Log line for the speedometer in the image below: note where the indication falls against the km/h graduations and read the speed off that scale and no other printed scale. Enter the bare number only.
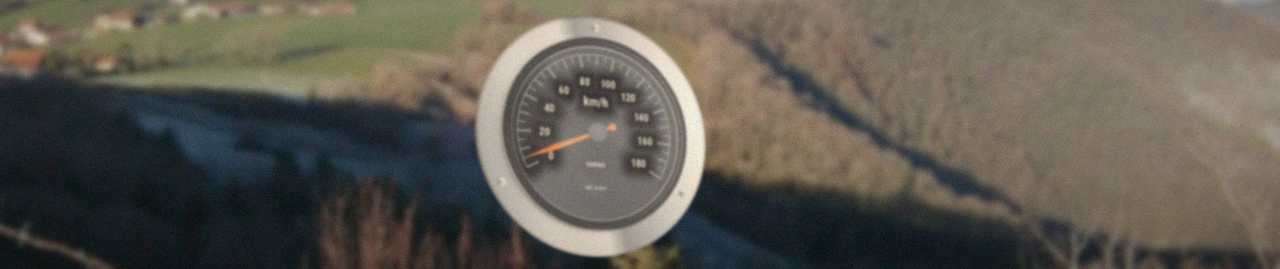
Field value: 5
